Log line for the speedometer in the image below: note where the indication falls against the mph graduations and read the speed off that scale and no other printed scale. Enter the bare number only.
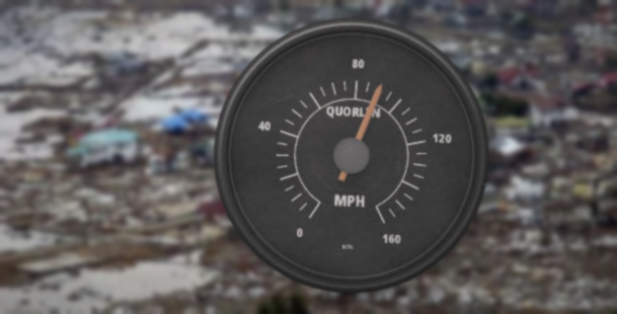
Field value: 90
